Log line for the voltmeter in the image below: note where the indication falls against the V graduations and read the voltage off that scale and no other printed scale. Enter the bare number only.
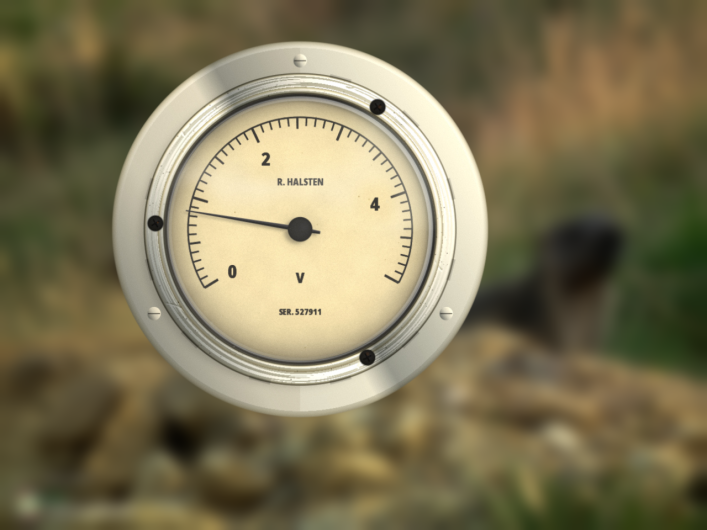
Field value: 0.85
